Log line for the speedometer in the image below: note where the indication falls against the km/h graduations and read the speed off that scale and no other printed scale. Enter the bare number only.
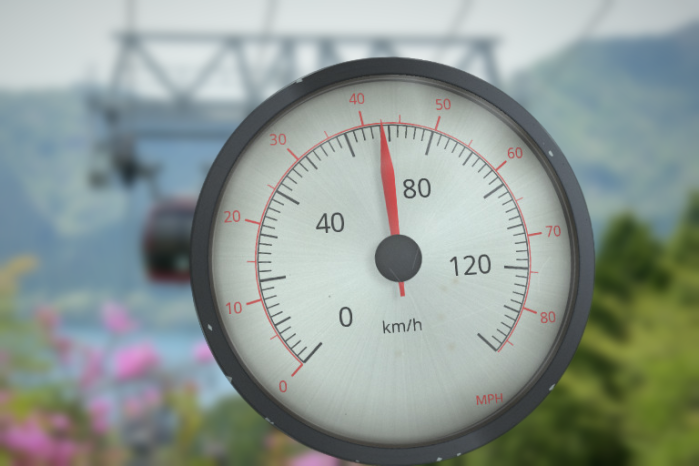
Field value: 68
